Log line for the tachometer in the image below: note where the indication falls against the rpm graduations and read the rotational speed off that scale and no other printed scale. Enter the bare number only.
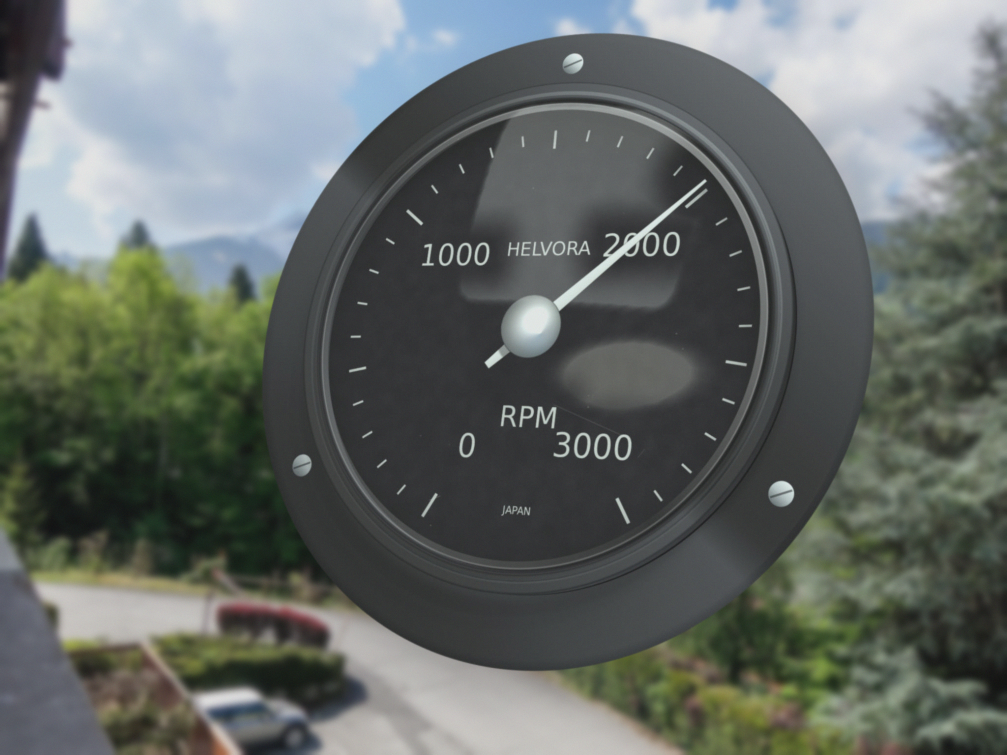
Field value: 2000
